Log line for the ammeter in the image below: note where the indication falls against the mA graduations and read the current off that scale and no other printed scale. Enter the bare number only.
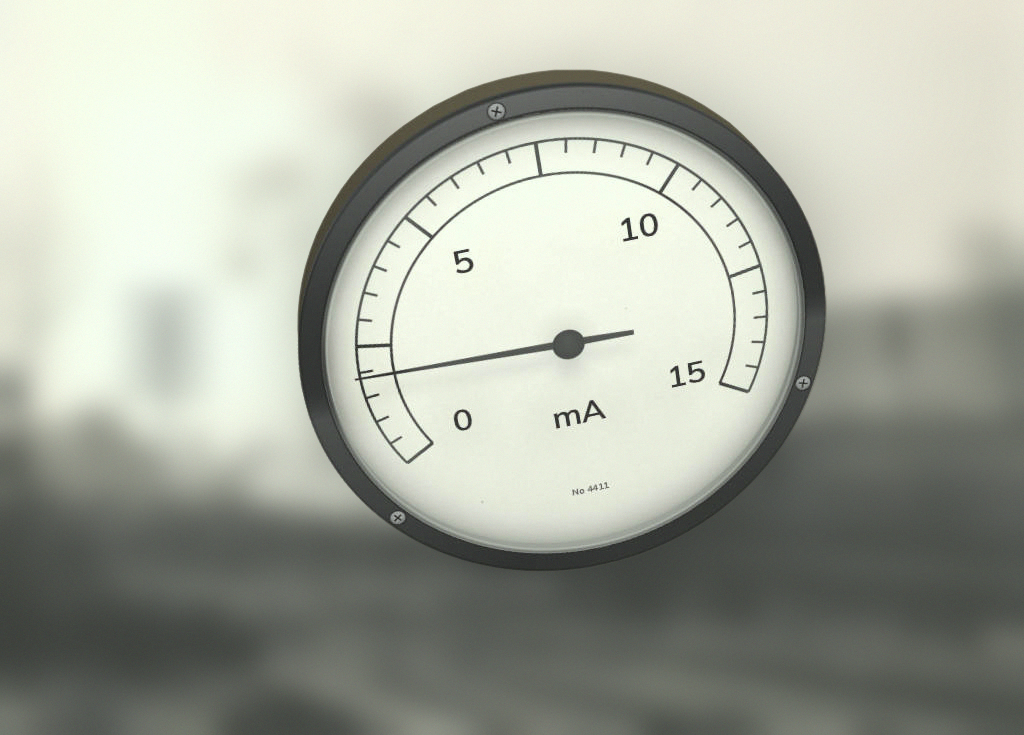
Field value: 2
